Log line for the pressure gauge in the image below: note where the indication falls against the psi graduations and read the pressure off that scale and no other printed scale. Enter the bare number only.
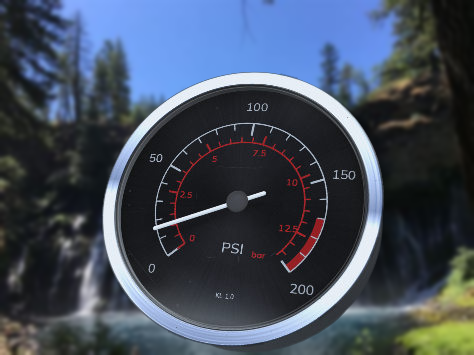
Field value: 15
